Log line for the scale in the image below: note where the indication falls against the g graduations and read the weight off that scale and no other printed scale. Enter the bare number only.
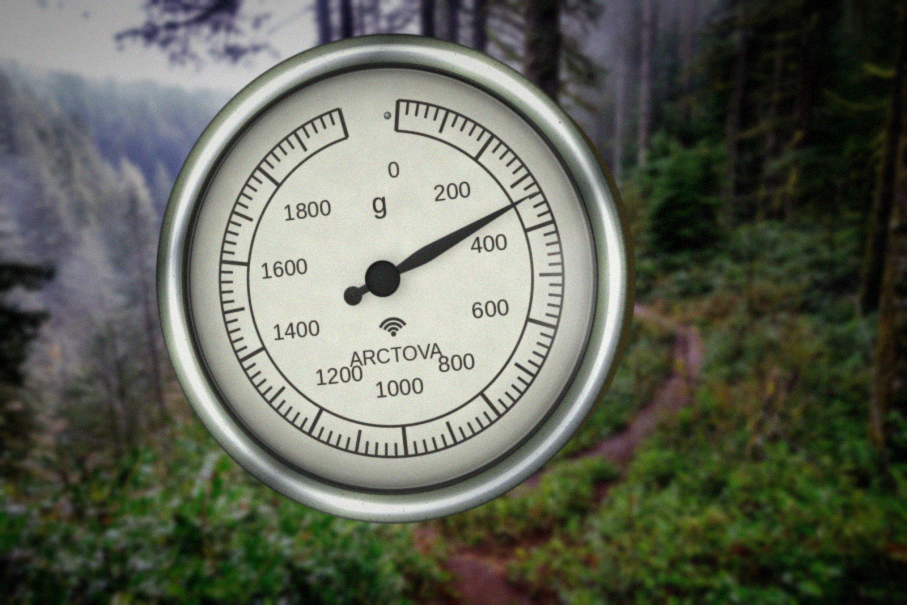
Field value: 340
